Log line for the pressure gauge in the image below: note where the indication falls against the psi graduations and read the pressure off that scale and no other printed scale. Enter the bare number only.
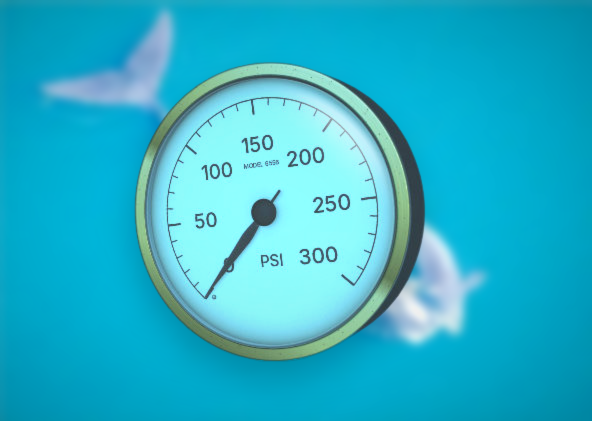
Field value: 0
